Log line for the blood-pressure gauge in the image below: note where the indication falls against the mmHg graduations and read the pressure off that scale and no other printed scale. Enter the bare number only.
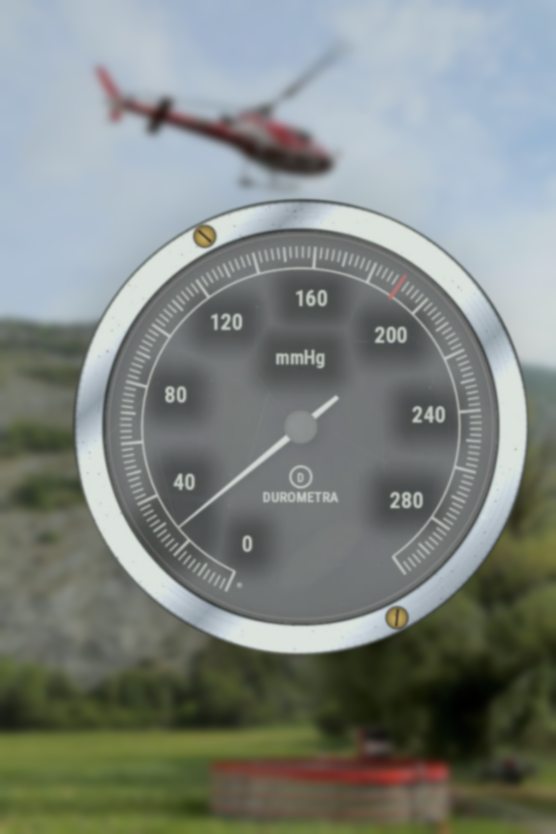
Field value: 26
